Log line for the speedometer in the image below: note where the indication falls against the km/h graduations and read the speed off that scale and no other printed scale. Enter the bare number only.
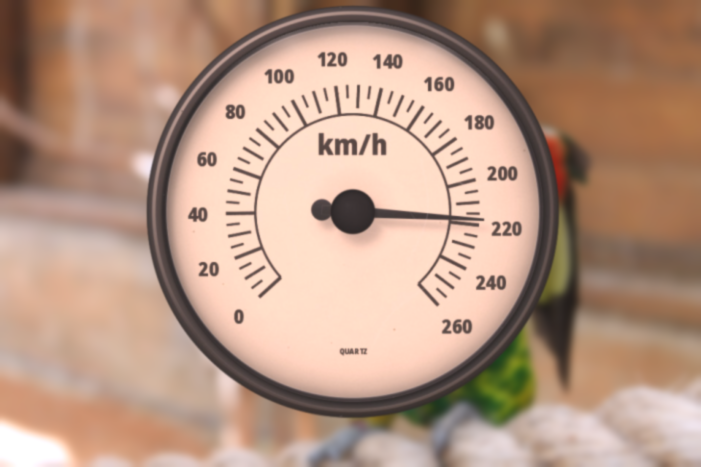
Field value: 217.5
